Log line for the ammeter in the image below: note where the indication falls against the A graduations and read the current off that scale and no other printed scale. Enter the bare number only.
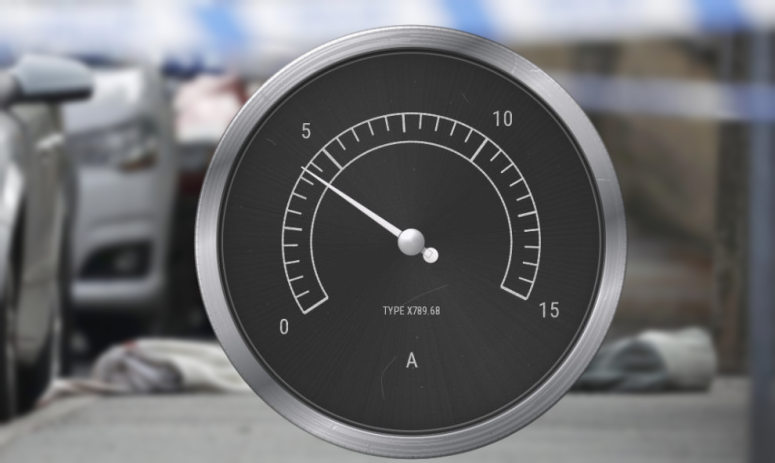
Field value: 4.25
